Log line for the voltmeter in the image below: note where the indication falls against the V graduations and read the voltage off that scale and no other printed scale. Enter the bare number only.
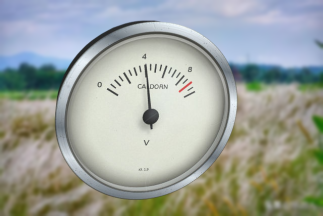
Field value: 4
